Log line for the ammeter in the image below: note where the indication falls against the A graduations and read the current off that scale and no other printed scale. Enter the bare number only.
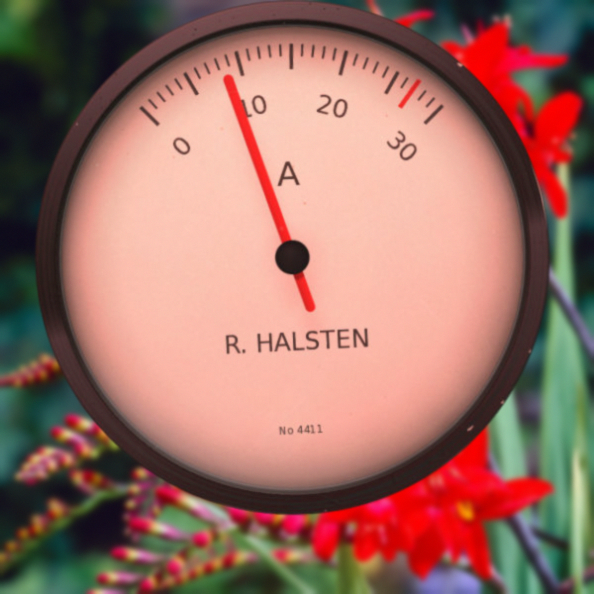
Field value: 8.5
